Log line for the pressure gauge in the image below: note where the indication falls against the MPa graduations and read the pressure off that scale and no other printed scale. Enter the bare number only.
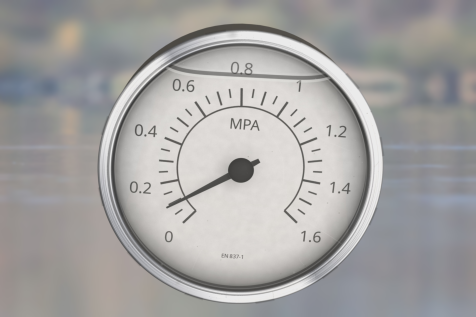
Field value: 0.1
